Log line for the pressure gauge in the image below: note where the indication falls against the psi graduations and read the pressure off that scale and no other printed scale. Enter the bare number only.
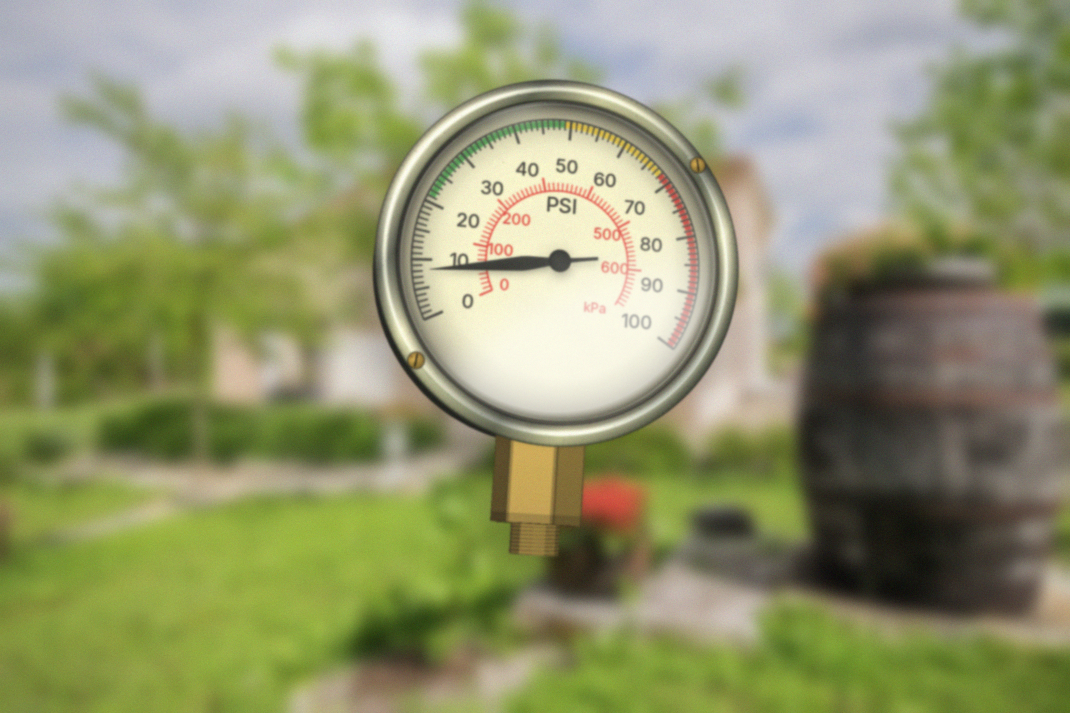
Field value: 8
